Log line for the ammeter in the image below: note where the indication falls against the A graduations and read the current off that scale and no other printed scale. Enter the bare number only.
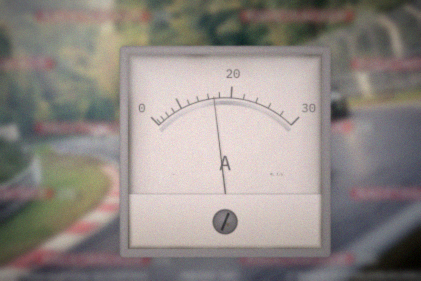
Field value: 17
